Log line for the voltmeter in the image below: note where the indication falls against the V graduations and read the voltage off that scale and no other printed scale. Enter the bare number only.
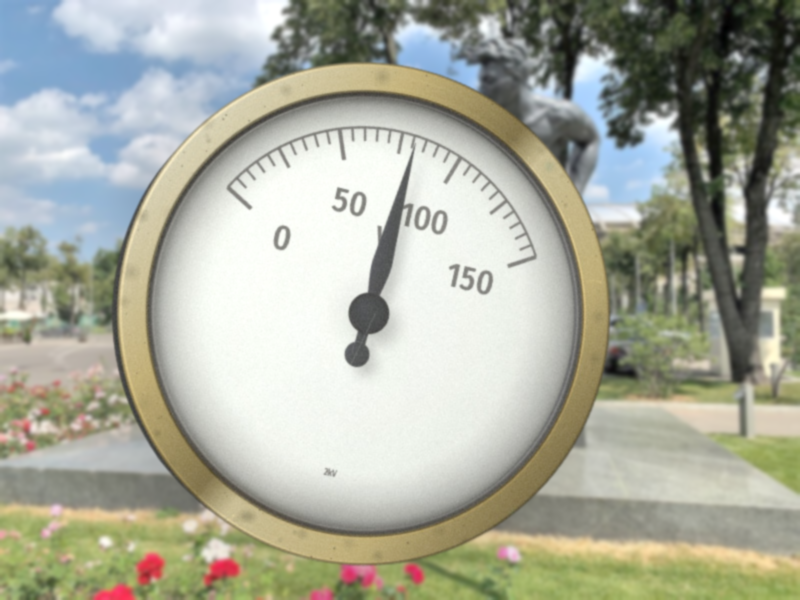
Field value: 80
